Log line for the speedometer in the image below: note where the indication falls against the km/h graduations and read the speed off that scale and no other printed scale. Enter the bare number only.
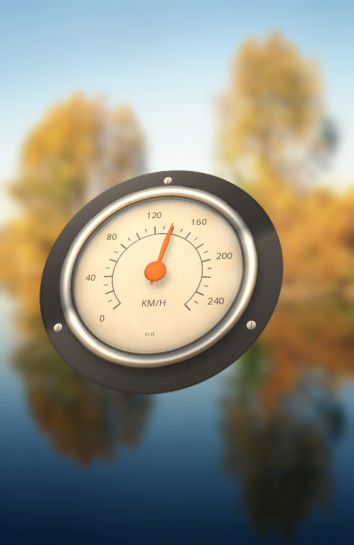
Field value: 140
